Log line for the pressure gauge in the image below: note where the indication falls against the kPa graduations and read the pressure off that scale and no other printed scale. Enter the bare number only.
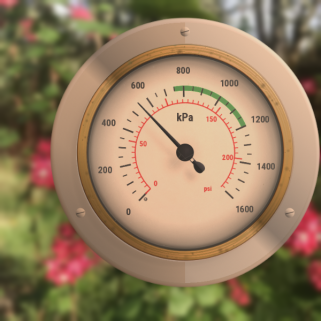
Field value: 550
